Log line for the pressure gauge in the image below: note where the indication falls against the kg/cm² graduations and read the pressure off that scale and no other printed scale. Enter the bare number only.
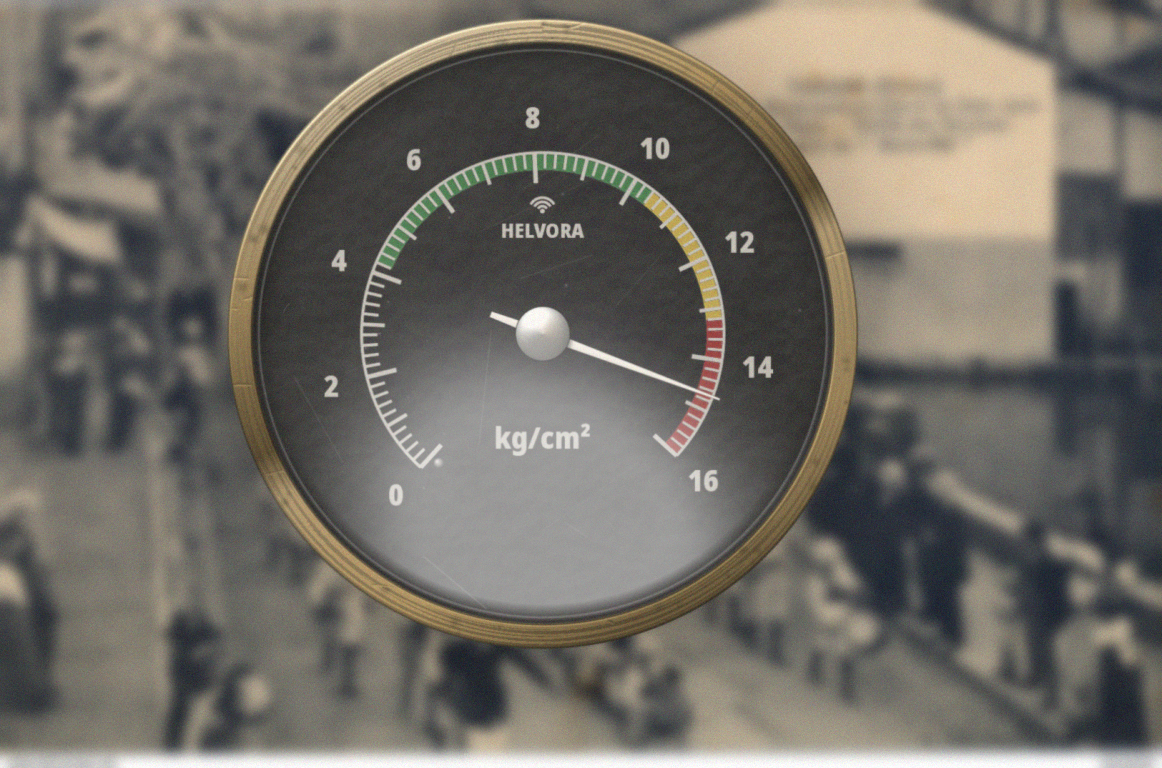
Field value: 14.7
